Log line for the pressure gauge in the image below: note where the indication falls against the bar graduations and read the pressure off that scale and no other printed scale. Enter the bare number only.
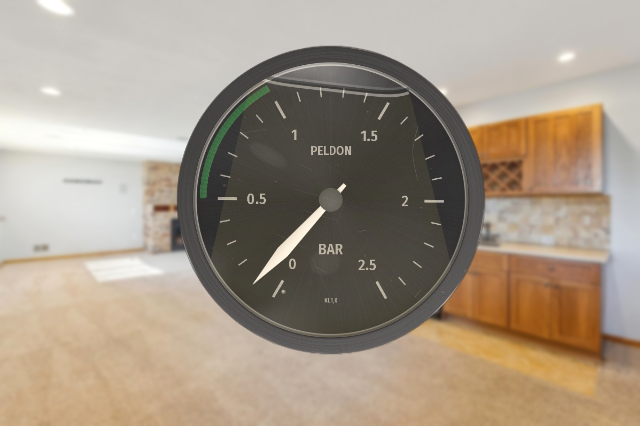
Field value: 0.1
